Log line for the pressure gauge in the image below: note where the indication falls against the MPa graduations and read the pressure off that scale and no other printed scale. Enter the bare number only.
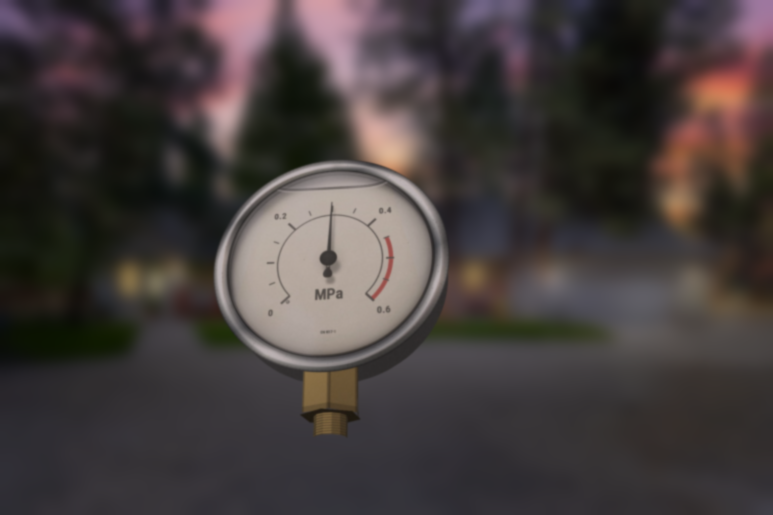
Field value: 0.3
